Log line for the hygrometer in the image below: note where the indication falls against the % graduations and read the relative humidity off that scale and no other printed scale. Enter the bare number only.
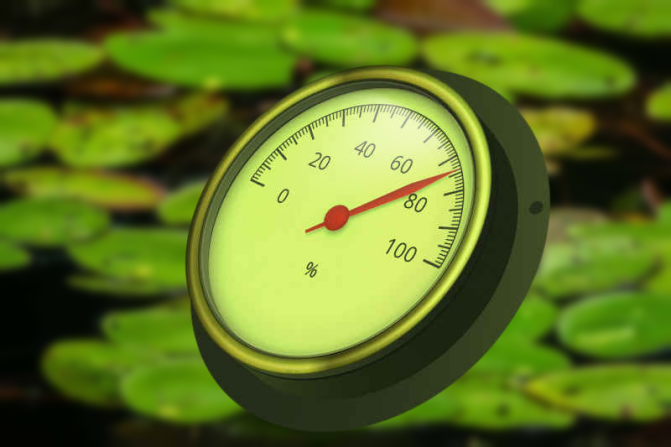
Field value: 75
